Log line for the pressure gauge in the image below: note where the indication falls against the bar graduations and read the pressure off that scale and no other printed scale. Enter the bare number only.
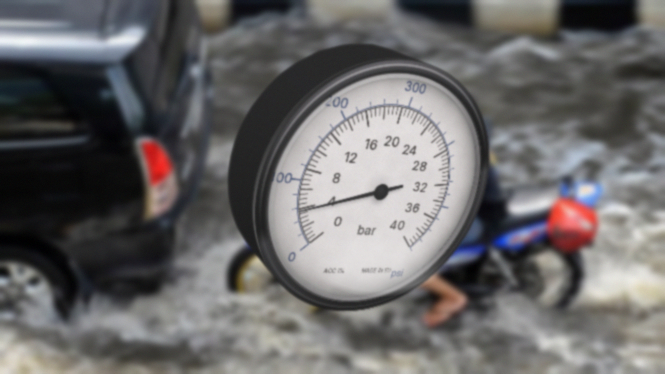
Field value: 4
